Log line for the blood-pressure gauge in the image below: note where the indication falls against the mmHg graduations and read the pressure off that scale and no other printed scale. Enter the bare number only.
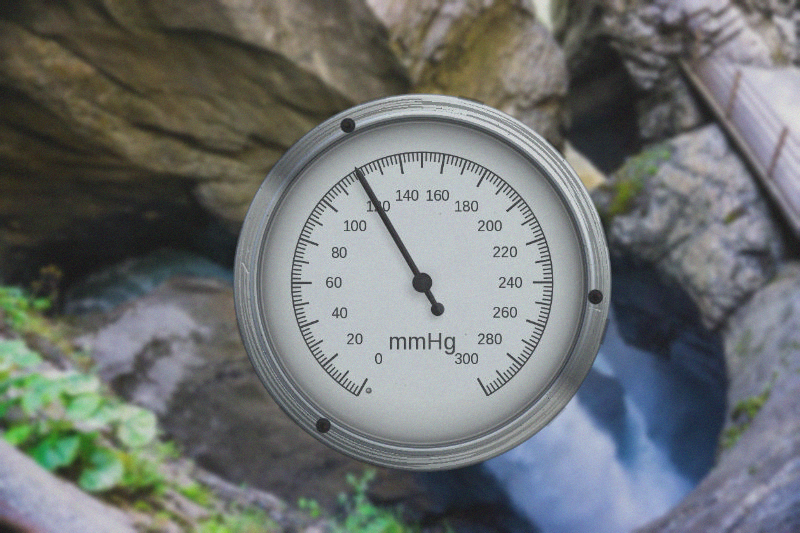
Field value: 120
